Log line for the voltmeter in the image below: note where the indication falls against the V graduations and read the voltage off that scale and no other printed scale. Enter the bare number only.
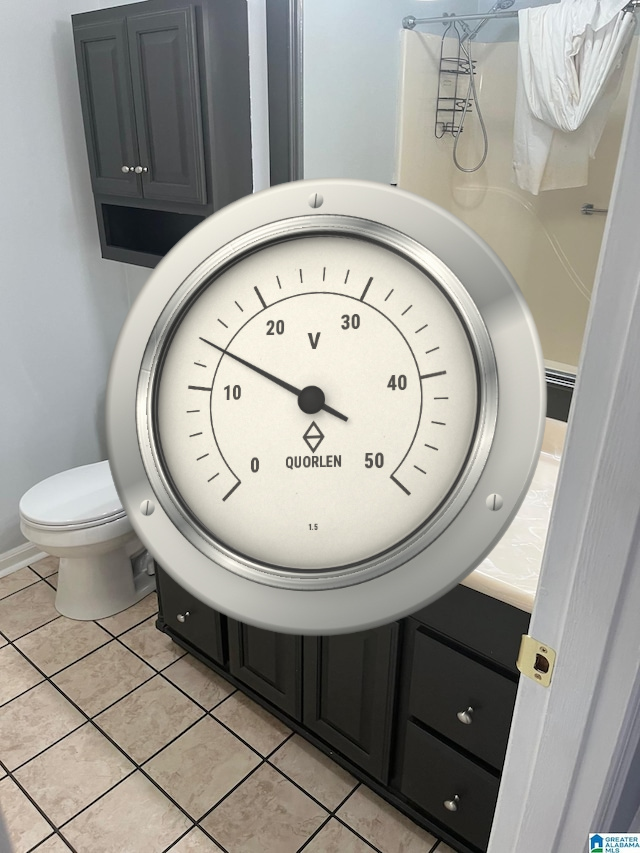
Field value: 14
